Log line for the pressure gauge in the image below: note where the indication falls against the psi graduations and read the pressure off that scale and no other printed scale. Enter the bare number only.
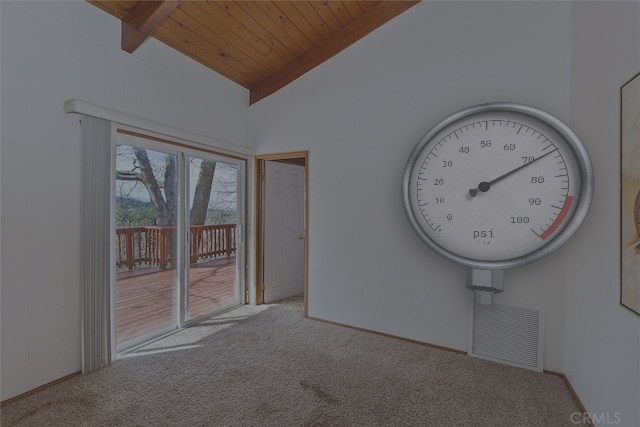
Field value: 72
